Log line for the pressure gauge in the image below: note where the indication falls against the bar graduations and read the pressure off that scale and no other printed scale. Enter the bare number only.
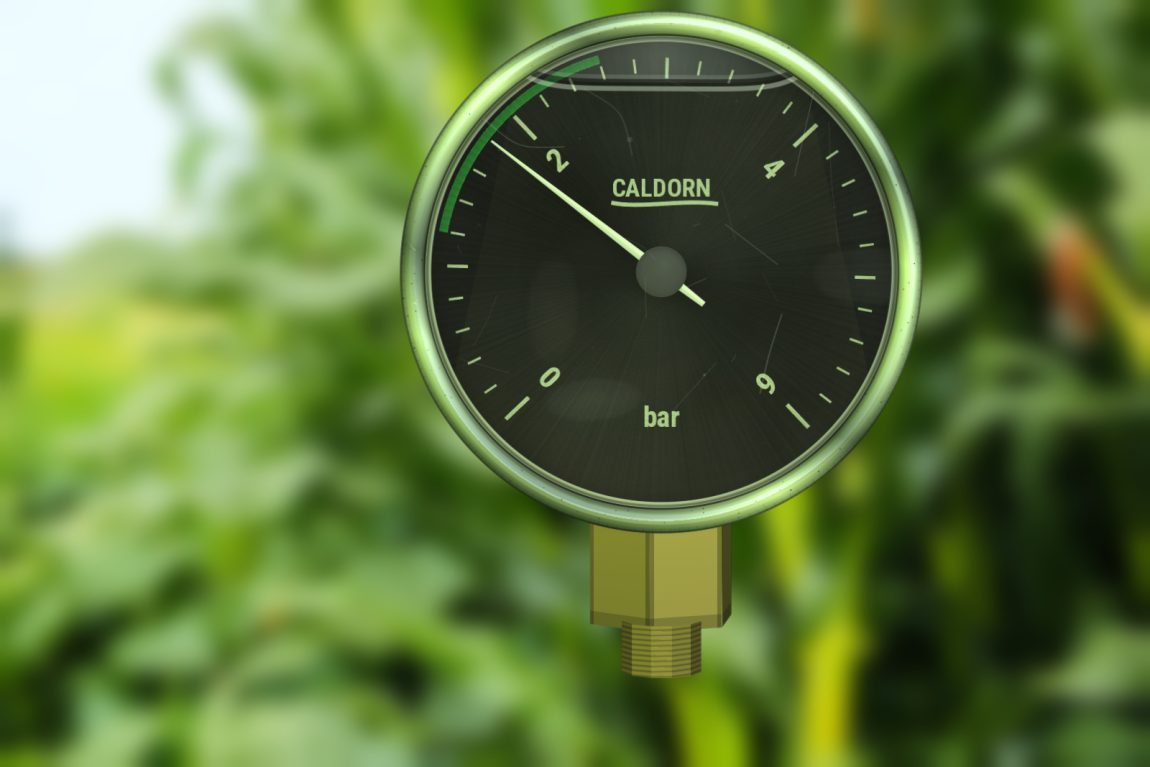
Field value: 1.8
